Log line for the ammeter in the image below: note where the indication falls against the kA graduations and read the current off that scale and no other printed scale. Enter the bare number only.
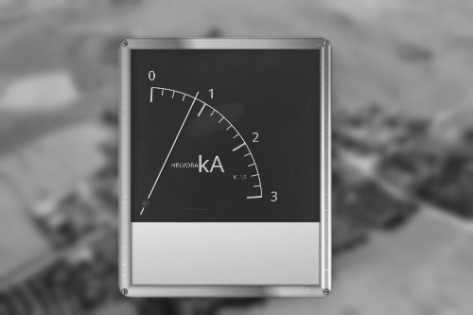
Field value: 0.8
